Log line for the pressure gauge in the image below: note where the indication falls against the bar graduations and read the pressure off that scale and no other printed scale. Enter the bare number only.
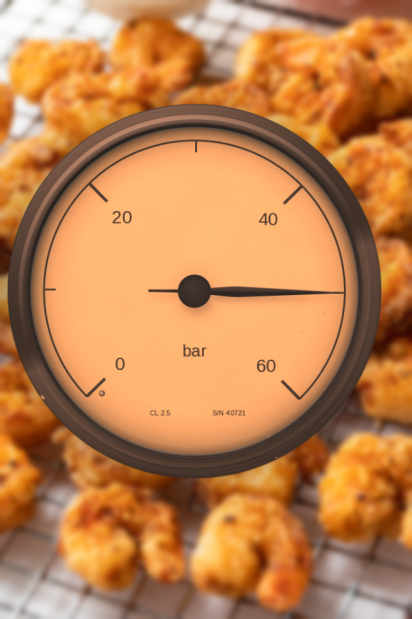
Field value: 50
